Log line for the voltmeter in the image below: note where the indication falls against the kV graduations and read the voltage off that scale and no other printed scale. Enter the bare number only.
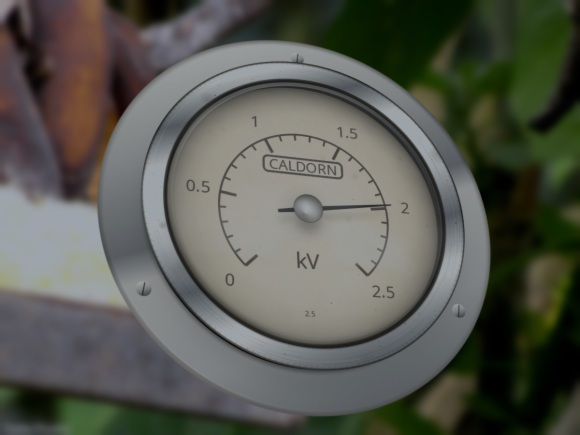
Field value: 2
